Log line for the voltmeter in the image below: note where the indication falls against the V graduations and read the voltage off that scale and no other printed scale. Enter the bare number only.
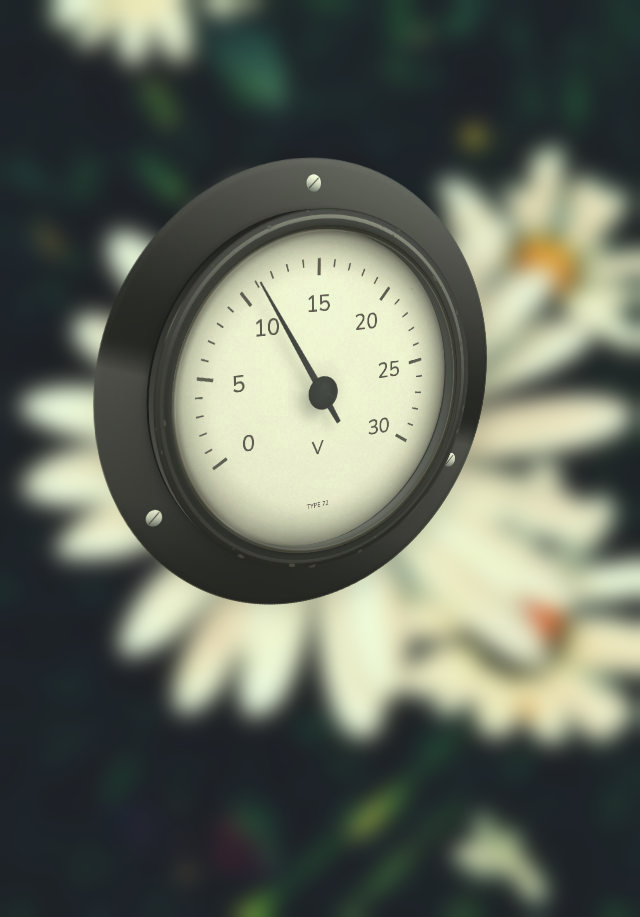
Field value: 11
